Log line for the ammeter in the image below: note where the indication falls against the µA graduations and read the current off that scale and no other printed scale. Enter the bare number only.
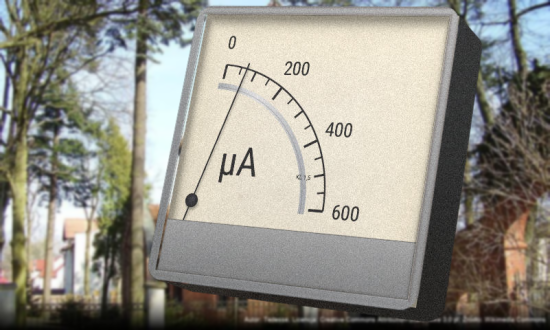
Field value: 75
